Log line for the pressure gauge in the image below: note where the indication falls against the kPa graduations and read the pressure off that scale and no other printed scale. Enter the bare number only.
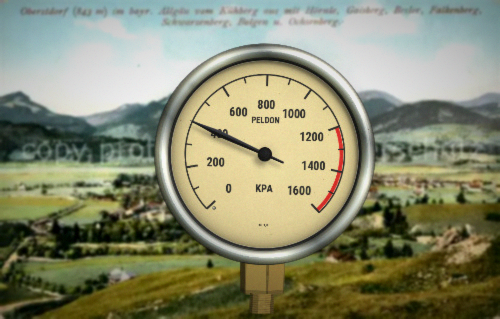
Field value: 400
